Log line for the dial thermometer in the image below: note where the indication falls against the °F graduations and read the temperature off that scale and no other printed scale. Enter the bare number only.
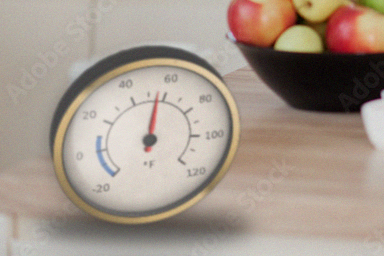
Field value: 55
